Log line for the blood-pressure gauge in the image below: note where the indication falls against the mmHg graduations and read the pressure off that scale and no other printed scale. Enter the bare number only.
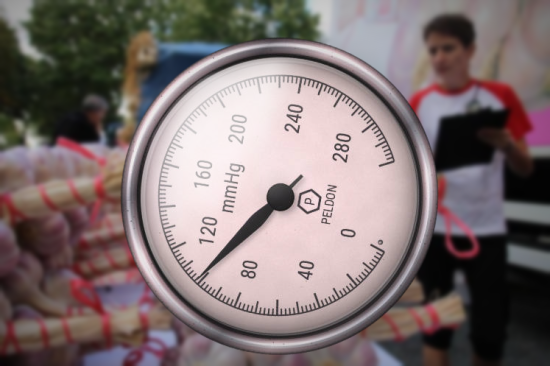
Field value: 102
